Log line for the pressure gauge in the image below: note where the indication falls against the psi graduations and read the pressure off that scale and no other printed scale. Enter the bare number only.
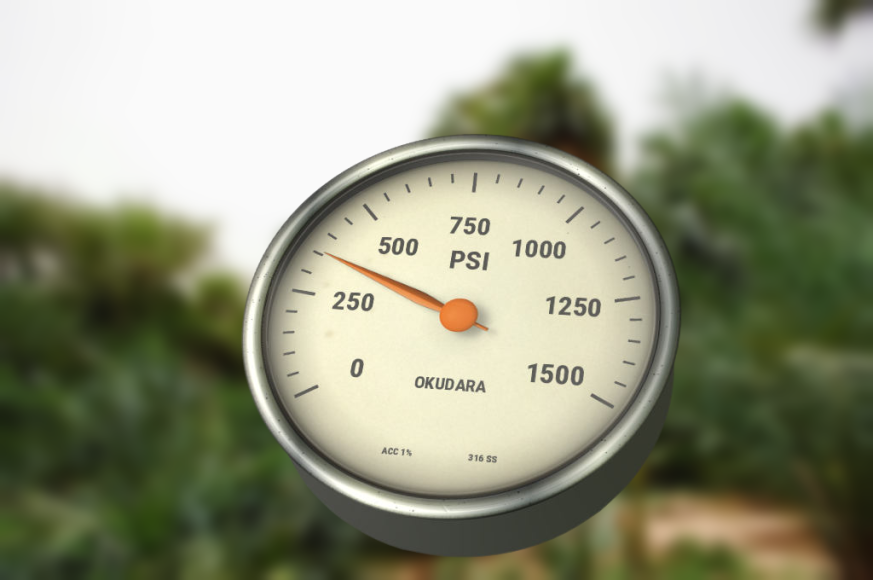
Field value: 350
